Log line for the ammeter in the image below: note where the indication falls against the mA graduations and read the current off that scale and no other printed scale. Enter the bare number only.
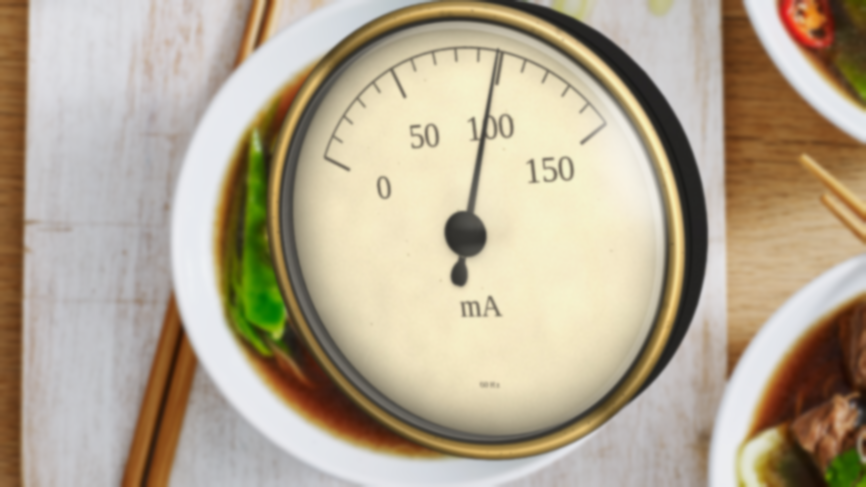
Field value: 100
